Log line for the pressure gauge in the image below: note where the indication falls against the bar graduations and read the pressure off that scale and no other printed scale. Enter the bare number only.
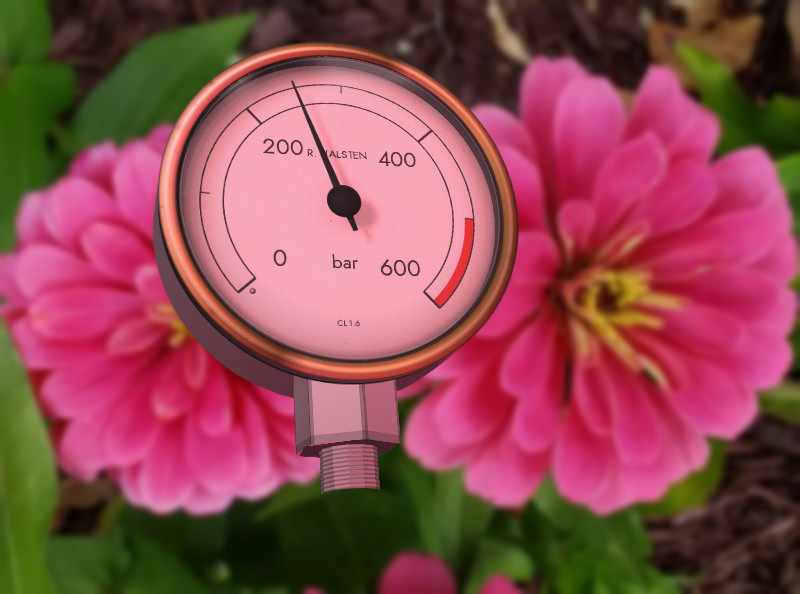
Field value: 250
